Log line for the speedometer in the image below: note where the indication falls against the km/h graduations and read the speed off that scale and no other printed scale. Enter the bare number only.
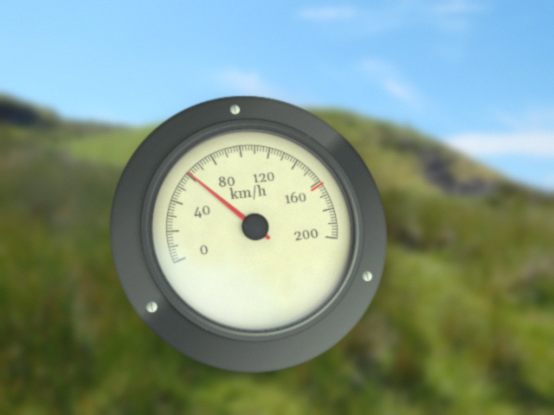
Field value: 60
